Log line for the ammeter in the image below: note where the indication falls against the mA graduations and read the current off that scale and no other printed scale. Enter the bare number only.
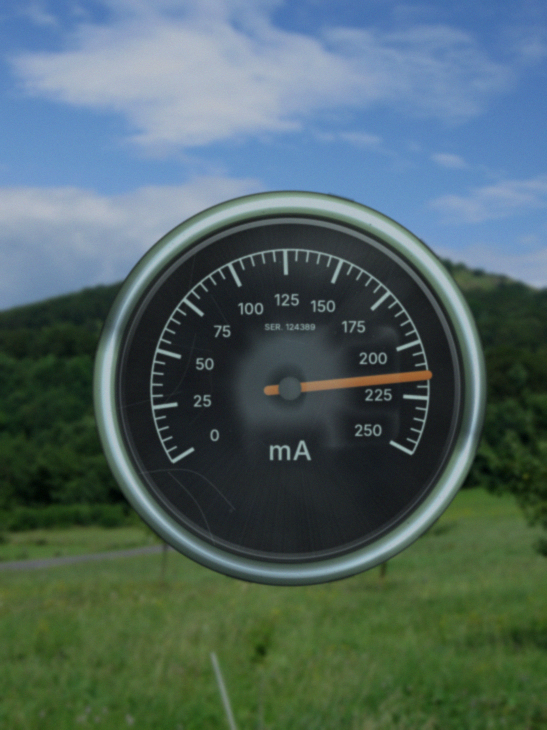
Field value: 215
